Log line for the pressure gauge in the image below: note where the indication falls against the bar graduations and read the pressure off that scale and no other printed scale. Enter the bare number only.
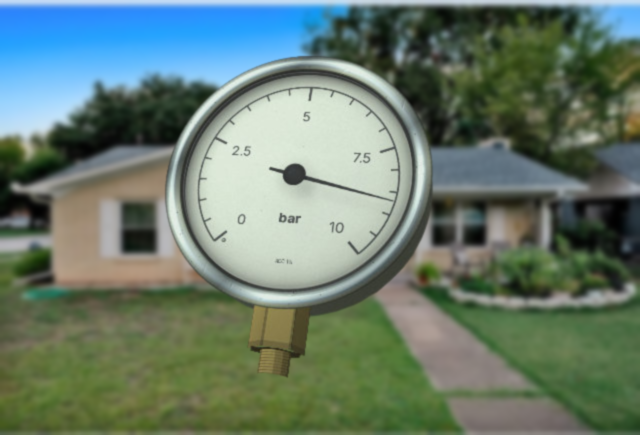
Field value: 8.75
